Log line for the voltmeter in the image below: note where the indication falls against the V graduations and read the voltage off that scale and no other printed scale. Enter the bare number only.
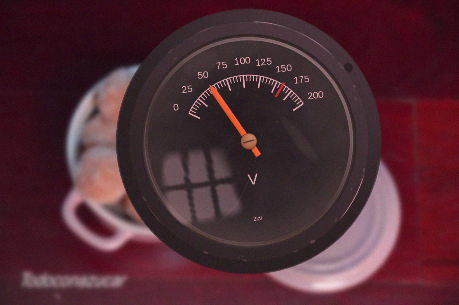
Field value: 50
